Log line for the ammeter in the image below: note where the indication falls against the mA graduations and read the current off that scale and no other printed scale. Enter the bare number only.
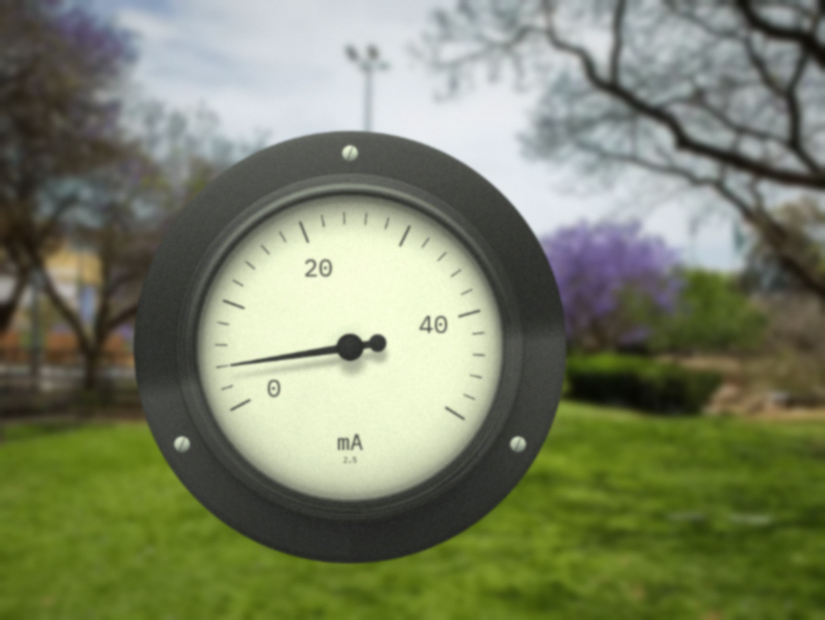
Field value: 4
